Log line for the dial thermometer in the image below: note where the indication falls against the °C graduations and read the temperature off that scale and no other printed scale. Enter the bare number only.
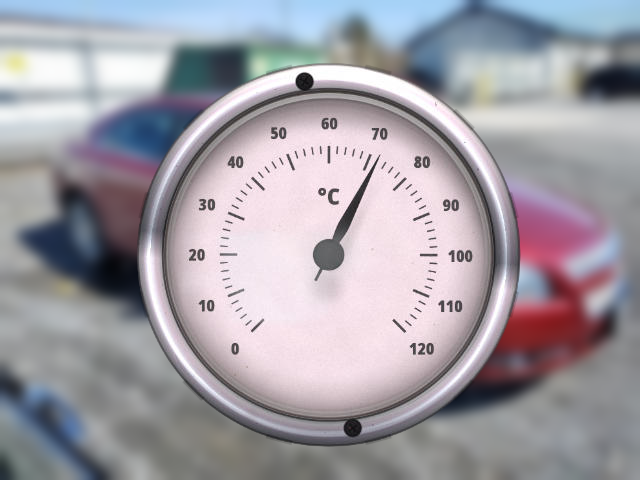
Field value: 72
